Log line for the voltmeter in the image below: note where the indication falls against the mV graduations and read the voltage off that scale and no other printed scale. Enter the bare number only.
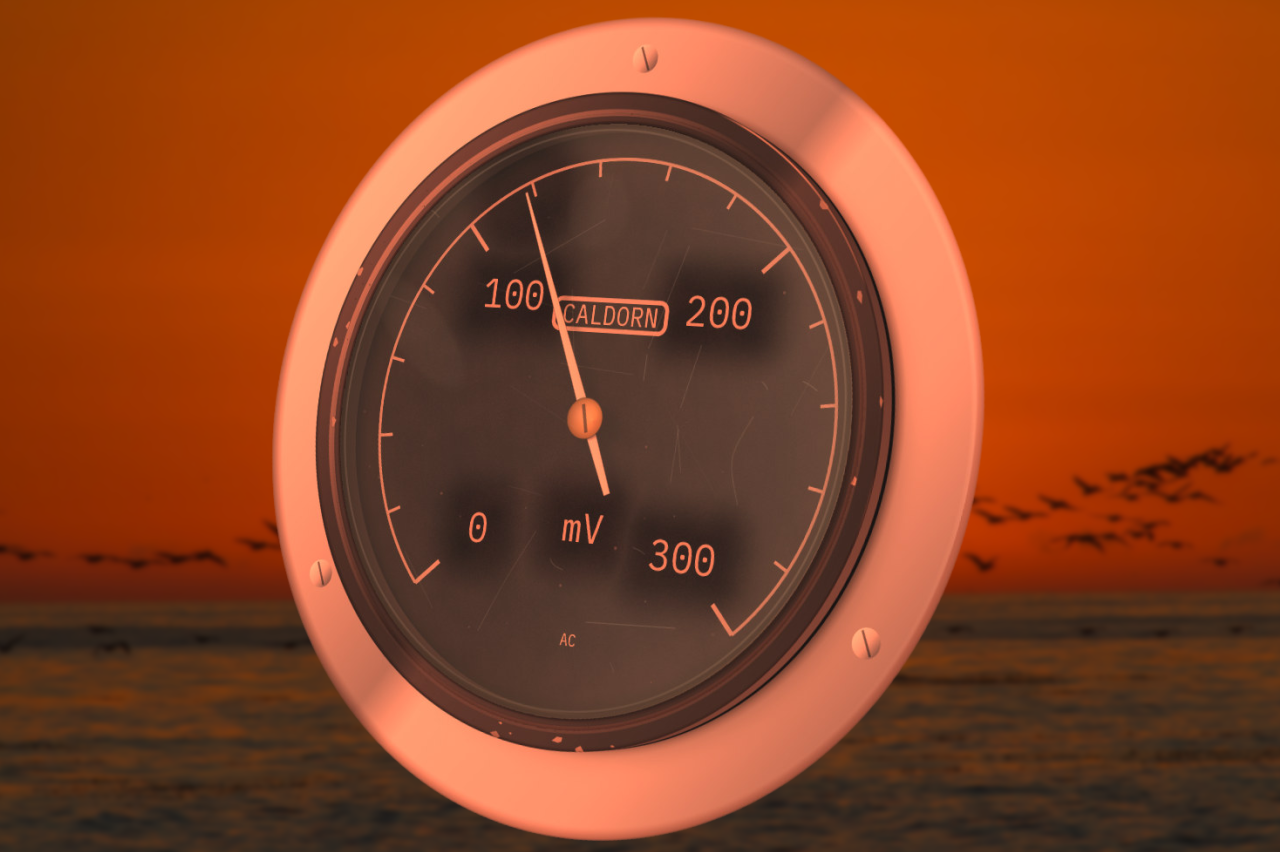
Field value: 120
